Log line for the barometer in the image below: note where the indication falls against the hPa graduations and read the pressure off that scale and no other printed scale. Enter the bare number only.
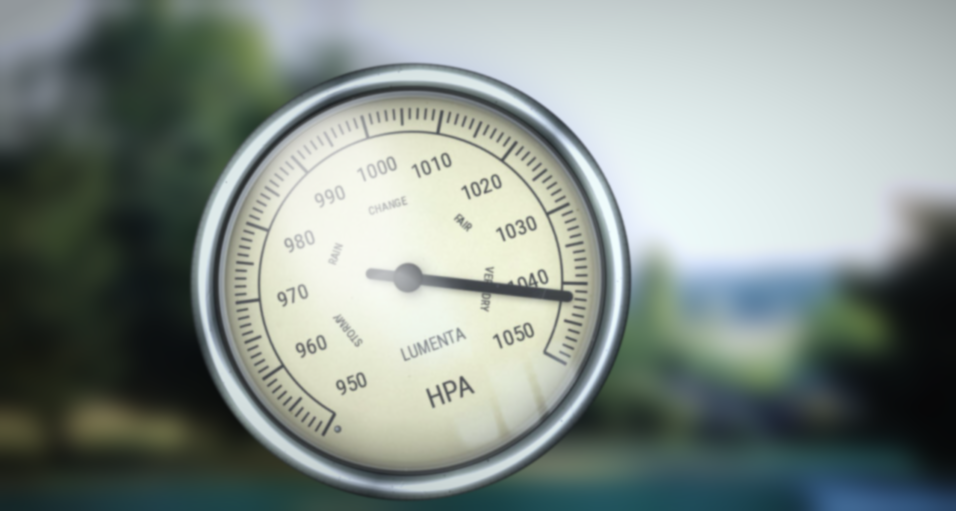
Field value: 1042
